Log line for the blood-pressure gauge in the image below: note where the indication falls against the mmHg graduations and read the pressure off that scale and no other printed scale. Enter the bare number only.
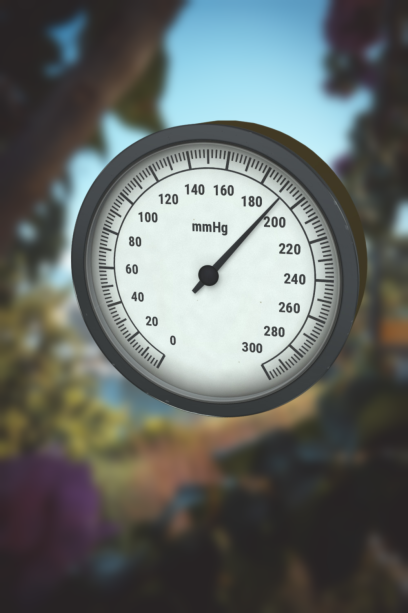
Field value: 192
